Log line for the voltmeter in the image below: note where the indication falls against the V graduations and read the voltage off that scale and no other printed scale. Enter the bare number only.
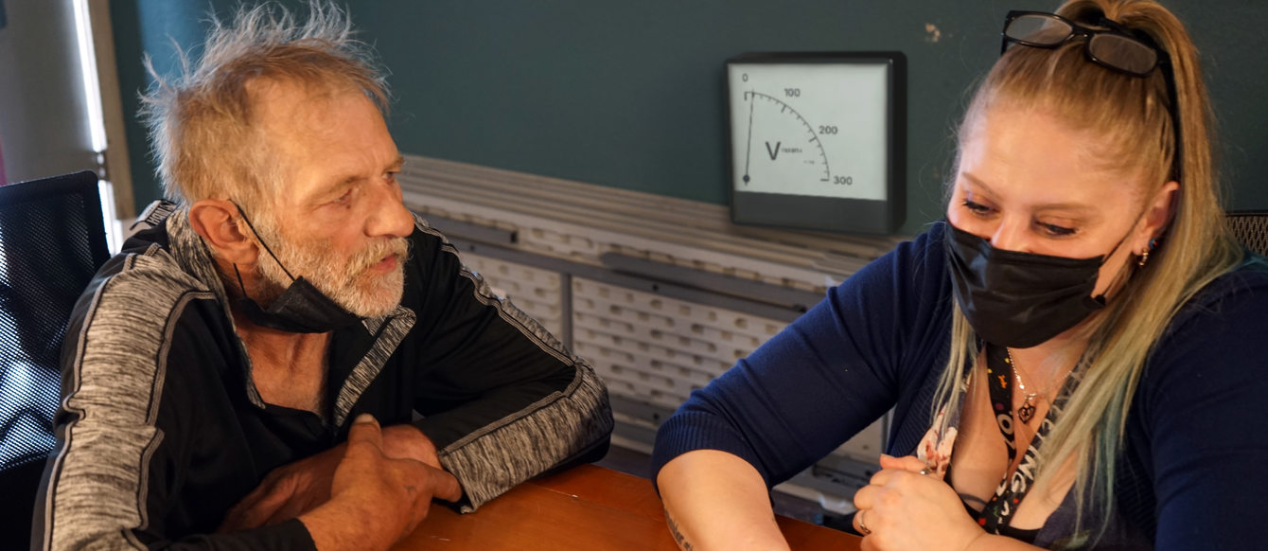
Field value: 20
